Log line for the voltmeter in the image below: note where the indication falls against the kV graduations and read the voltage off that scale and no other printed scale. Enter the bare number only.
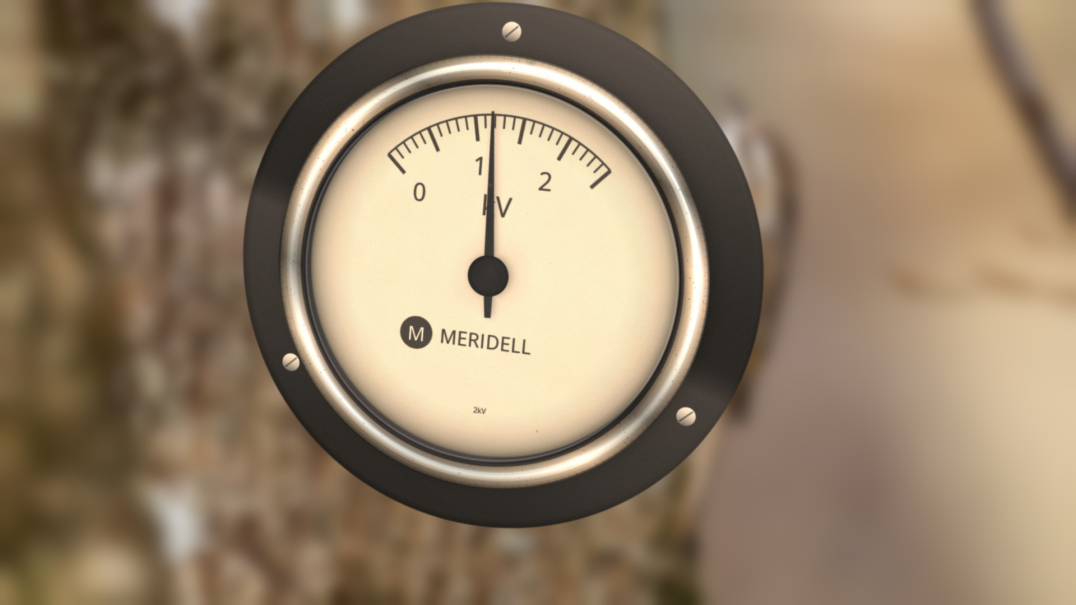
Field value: 1.2
